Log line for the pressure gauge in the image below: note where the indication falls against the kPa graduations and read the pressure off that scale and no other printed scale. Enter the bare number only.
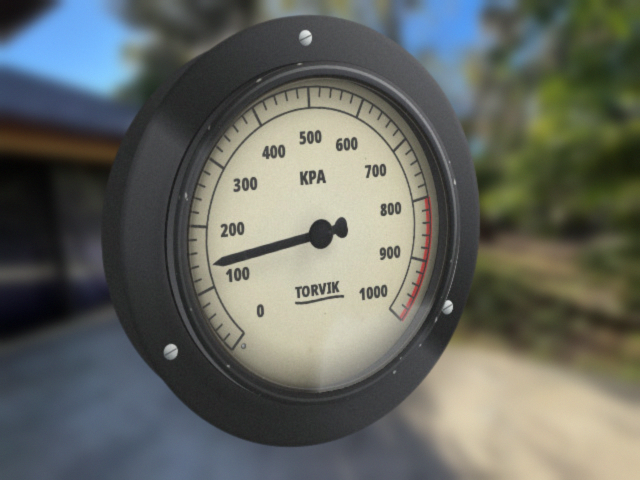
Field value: 140
